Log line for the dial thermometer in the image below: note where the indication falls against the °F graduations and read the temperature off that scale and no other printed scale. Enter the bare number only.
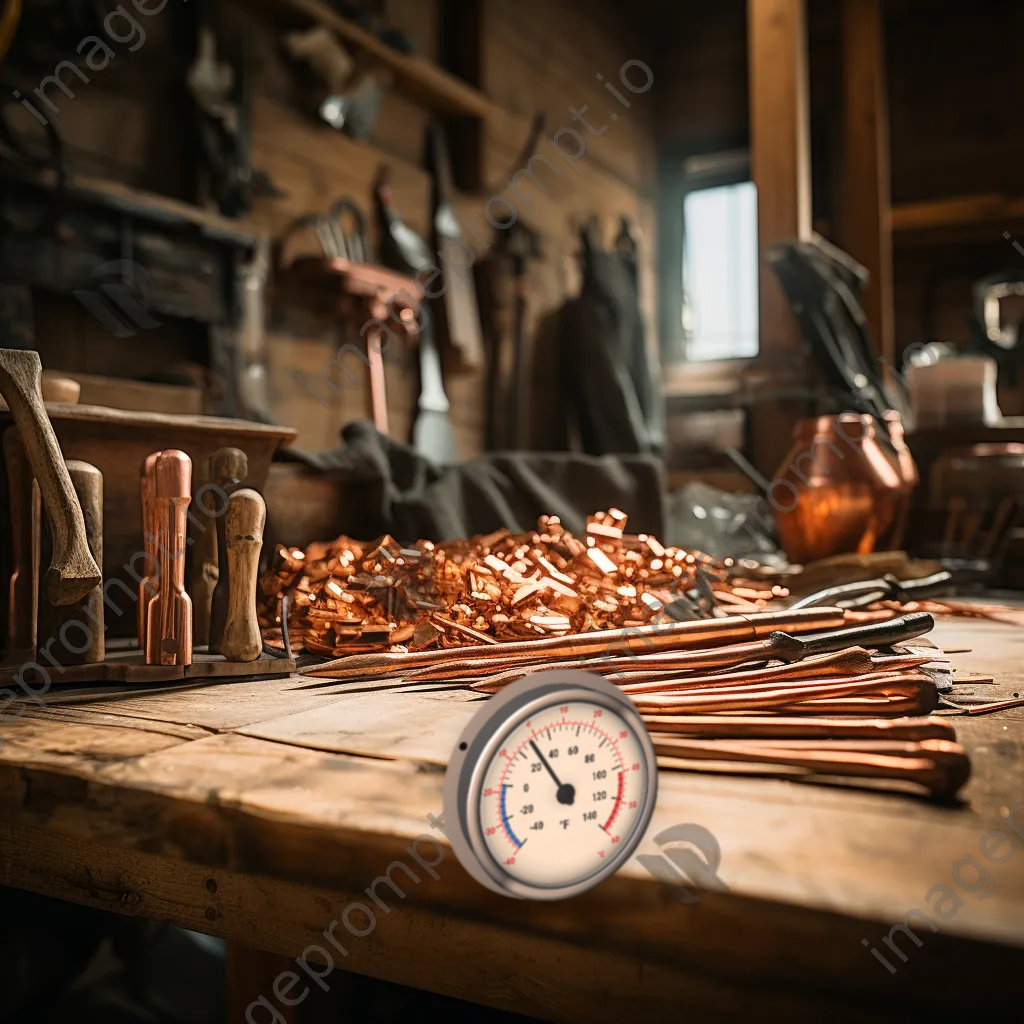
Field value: 28
